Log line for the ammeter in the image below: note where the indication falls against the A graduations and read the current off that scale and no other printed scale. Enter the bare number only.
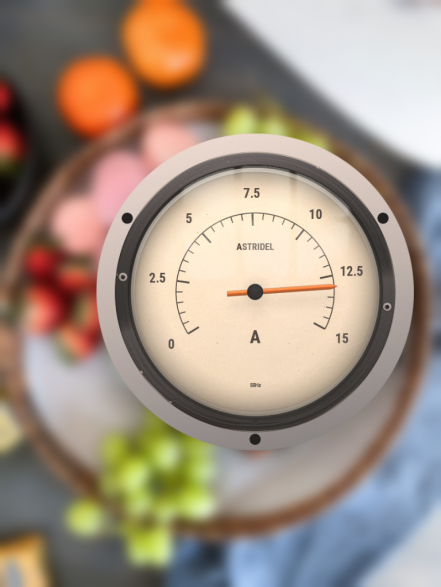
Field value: 13
